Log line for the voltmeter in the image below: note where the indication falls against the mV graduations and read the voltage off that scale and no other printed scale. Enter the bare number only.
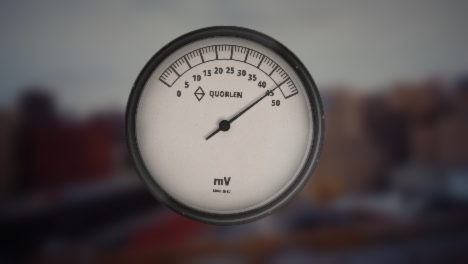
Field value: 45
